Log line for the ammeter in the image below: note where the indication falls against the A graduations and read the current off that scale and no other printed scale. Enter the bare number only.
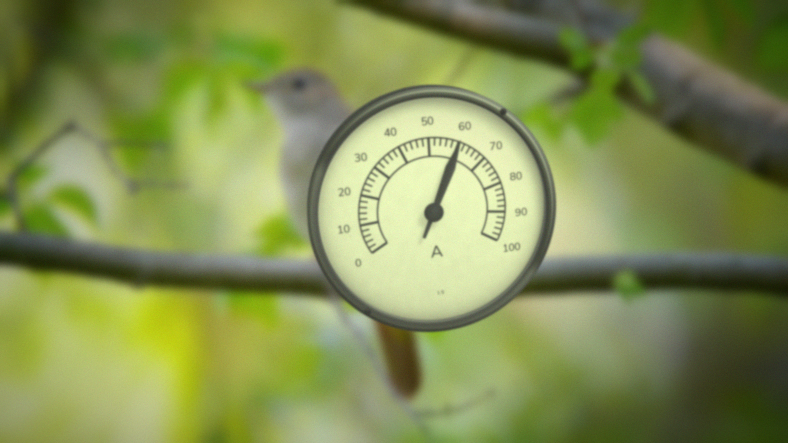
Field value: 60
